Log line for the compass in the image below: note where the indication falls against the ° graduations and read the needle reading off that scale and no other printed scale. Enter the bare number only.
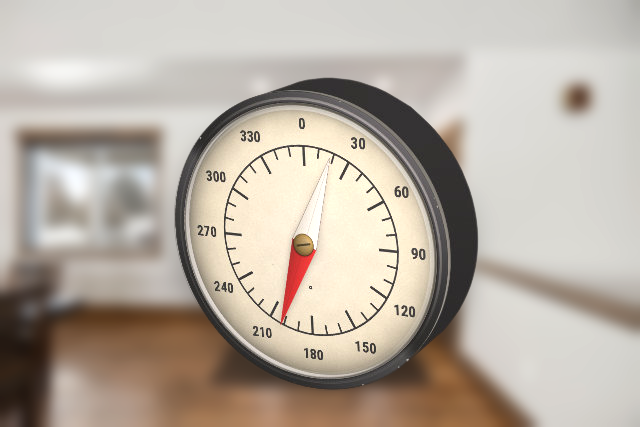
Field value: 200
